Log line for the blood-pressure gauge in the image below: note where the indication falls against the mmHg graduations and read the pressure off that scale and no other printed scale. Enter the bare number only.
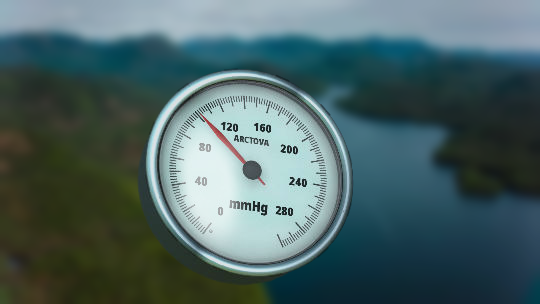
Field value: 100
